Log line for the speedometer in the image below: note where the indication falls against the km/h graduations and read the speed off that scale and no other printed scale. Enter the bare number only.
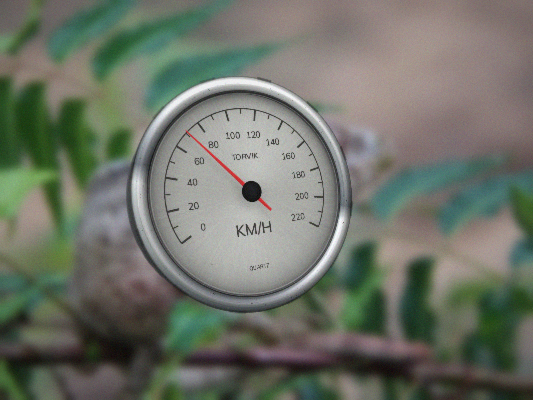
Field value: 70
